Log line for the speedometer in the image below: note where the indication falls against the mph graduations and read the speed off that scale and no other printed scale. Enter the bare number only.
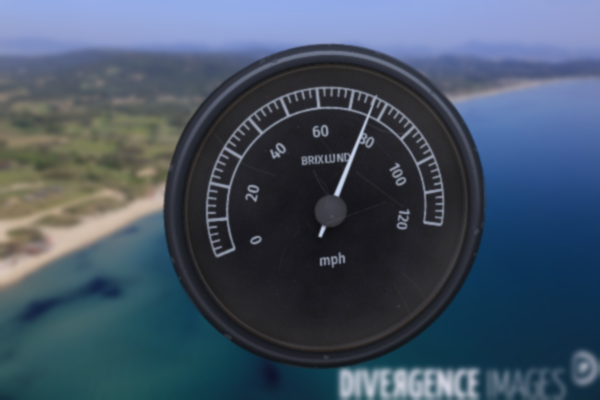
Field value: 76
